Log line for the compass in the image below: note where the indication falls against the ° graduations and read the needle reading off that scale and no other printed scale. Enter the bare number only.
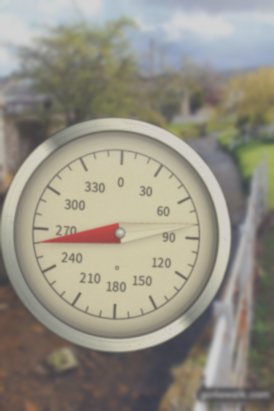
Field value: 260
